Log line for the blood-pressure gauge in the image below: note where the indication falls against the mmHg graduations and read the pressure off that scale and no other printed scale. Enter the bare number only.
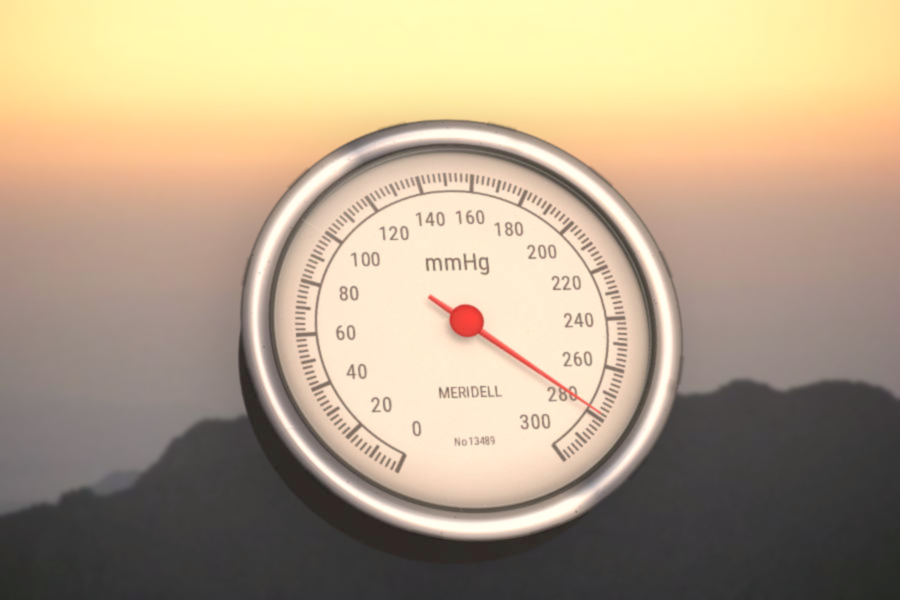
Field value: 280
